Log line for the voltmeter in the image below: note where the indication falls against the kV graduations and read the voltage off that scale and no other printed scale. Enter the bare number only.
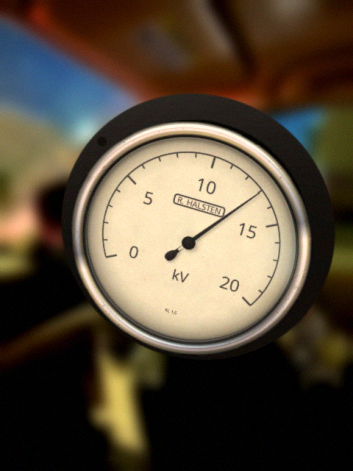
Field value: 13
